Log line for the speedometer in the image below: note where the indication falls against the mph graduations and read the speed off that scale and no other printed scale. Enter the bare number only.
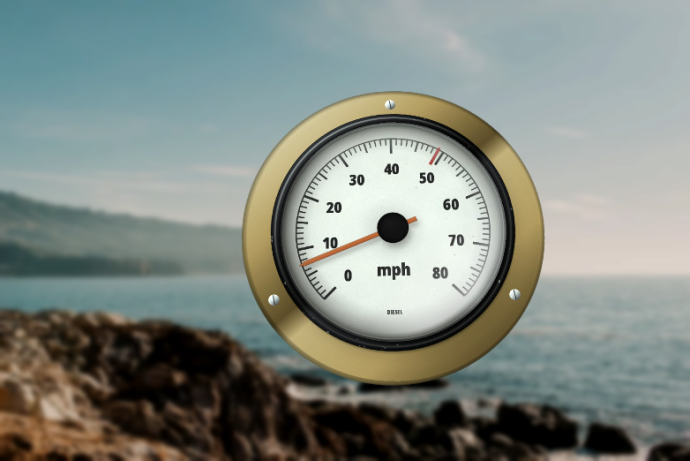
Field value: 7
